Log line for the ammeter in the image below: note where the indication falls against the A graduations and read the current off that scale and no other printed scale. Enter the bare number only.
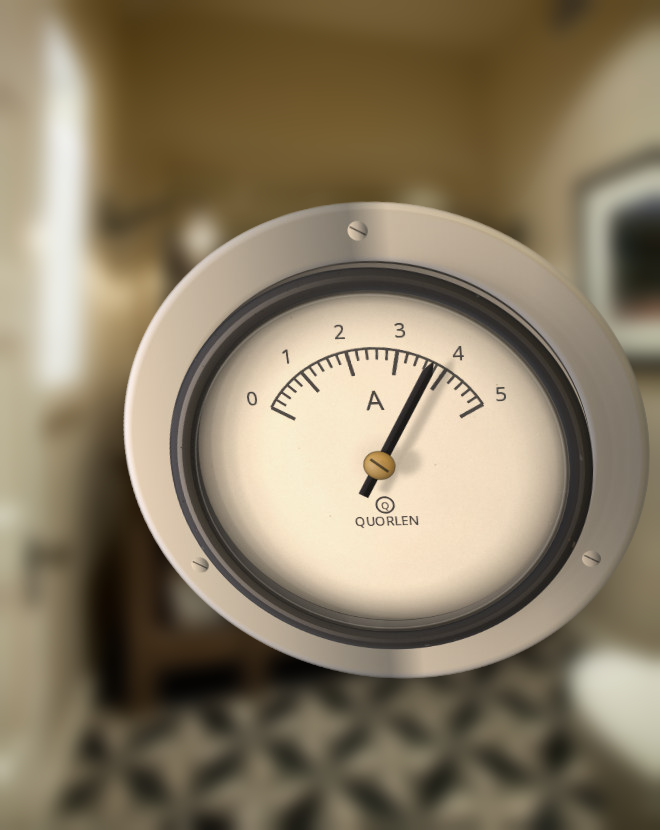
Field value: 3.7
